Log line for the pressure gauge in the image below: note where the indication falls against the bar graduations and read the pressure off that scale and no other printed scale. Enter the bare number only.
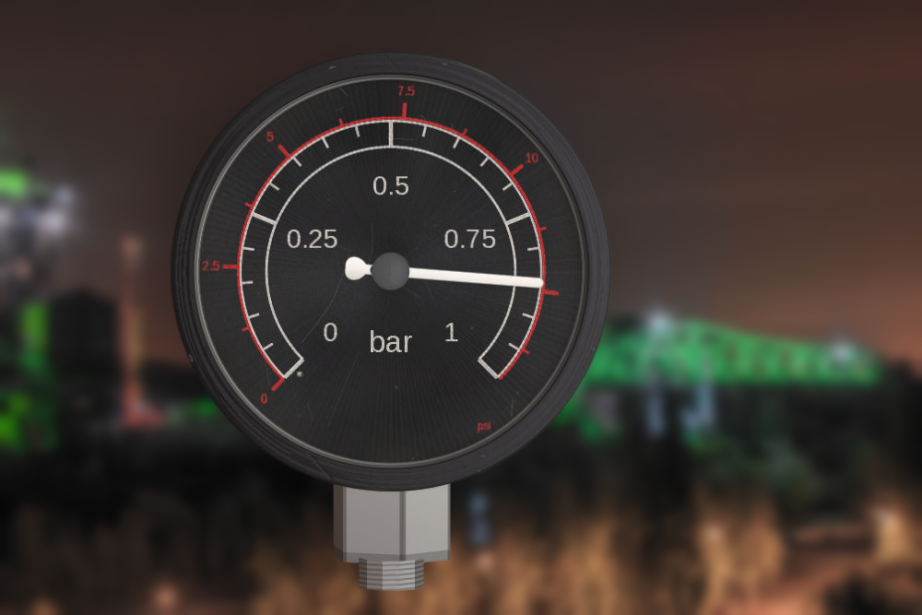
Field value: 0.85
